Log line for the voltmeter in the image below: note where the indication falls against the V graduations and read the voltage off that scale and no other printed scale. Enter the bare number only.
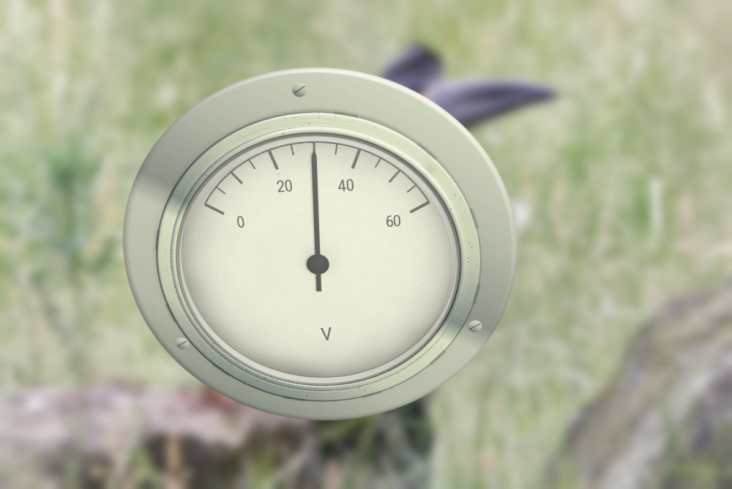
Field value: 30
